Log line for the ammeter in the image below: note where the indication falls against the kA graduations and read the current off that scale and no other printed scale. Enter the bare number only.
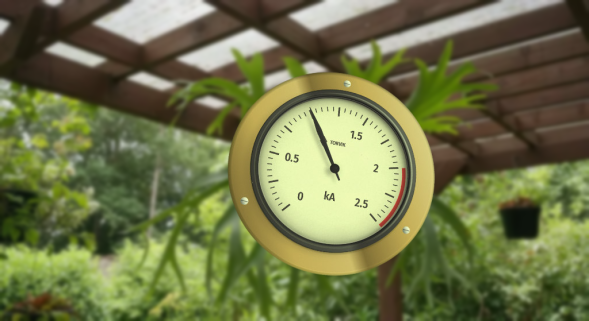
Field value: 1
